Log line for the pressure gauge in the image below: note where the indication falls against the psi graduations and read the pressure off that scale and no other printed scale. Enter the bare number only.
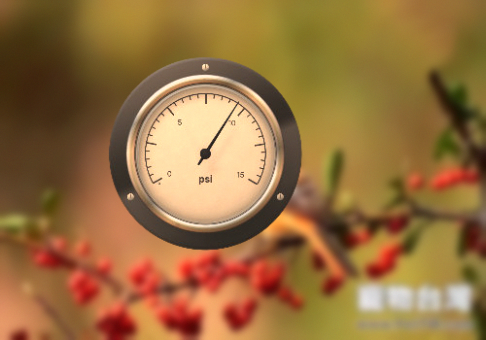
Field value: 9.5
